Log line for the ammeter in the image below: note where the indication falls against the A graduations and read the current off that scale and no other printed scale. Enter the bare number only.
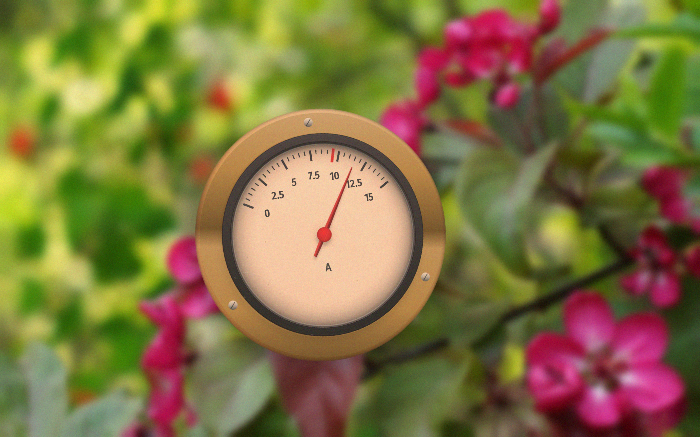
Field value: 11.5
